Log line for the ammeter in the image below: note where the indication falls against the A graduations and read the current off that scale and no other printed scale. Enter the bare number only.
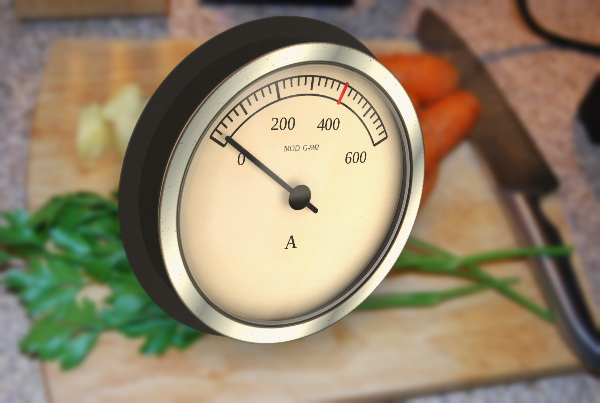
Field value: 20
